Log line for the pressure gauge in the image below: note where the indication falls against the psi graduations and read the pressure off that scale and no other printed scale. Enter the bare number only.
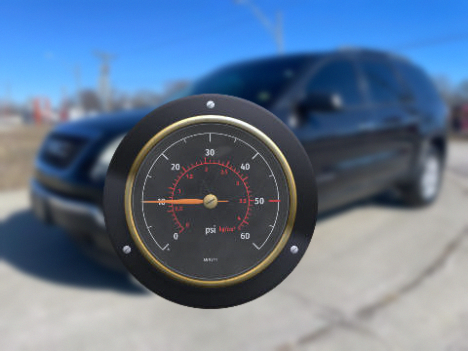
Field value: 10
